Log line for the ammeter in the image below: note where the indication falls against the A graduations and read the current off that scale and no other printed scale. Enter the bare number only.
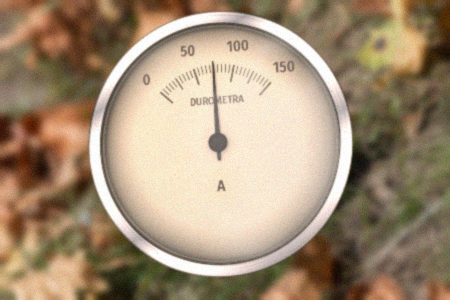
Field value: 75
